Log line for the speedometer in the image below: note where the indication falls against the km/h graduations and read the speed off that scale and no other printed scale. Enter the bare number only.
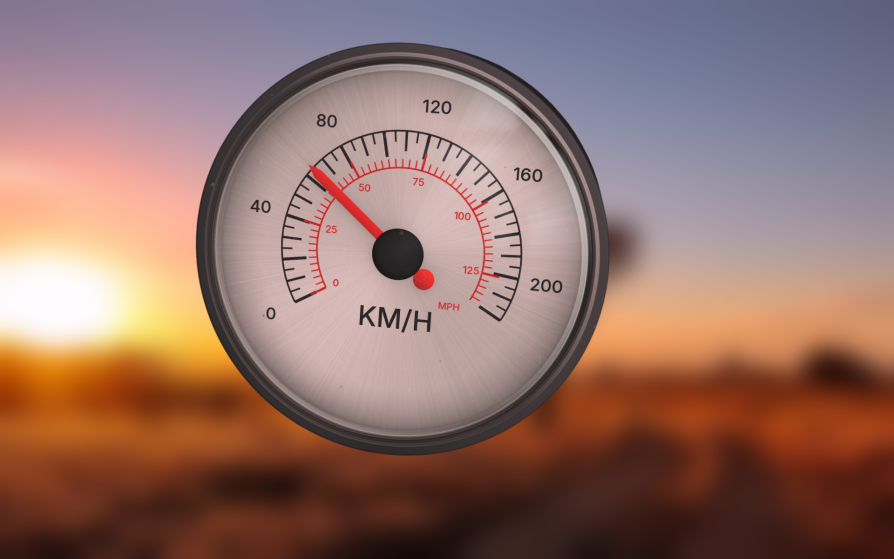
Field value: 65
